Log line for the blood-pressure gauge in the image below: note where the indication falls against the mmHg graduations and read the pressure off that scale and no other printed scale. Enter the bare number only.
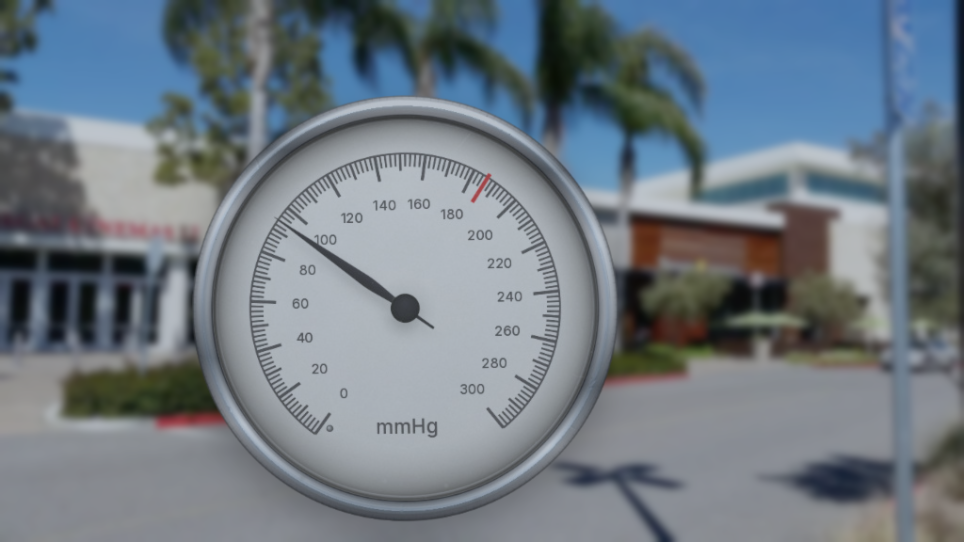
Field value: 94
